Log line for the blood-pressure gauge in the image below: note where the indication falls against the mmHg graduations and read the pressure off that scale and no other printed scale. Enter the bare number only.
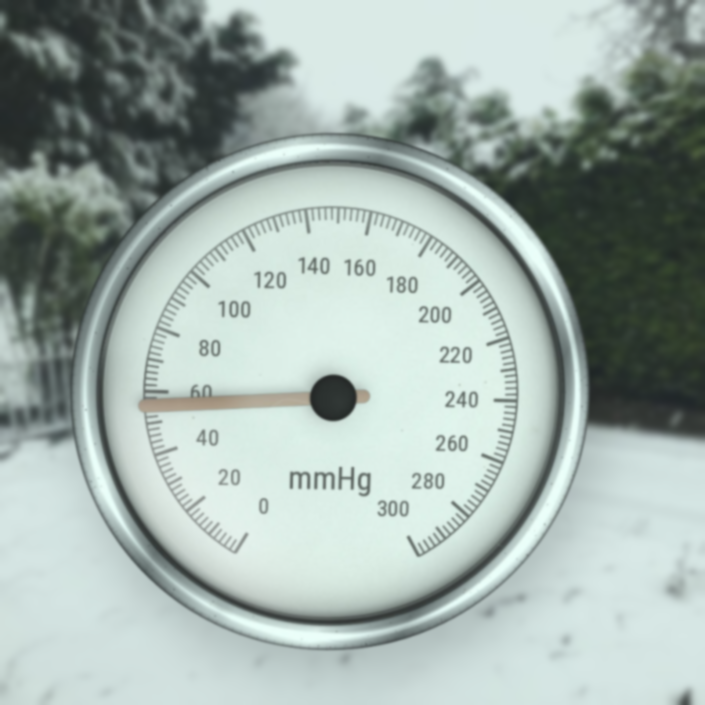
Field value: 56
